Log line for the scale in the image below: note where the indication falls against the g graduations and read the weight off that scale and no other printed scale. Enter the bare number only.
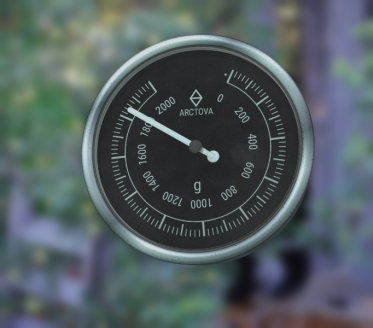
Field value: 1840
